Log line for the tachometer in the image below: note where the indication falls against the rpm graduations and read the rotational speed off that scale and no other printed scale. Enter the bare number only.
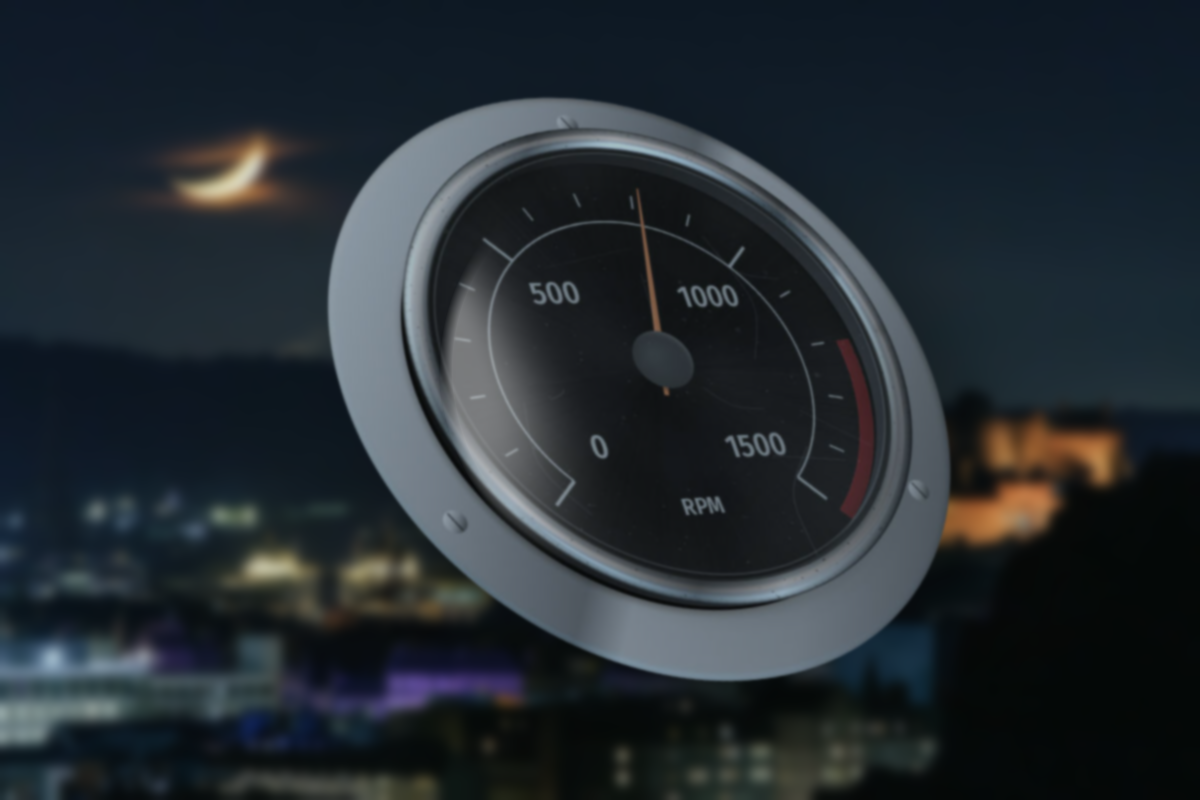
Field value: 800
